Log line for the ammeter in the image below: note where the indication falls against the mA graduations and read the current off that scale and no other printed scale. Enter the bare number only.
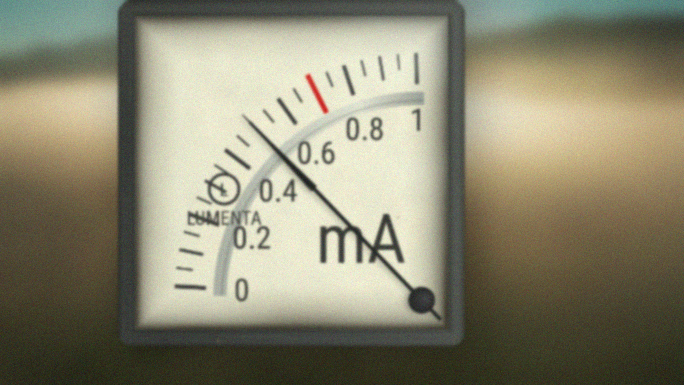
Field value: 0.5
